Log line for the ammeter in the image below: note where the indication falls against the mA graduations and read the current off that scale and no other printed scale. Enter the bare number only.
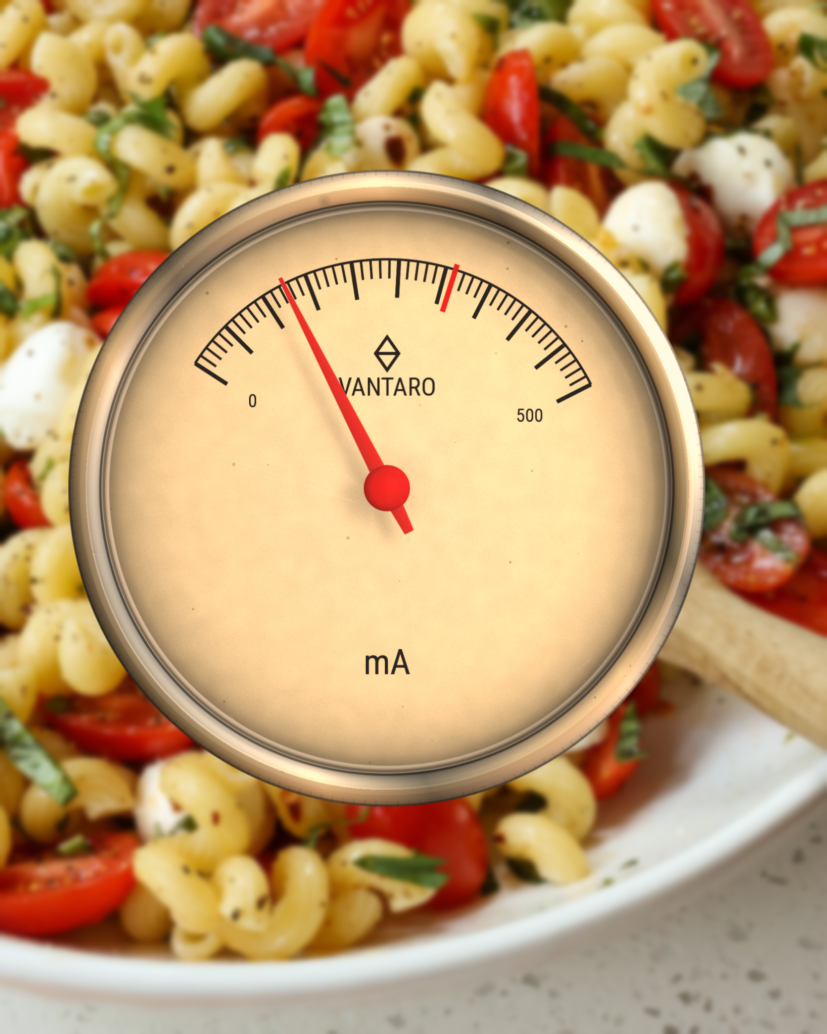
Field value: 125
